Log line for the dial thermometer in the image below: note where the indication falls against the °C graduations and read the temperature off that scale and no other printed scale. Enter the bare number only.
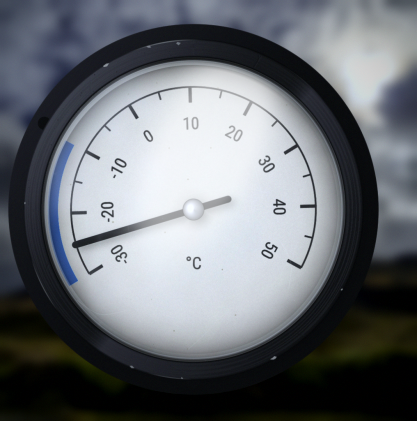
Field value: -25
